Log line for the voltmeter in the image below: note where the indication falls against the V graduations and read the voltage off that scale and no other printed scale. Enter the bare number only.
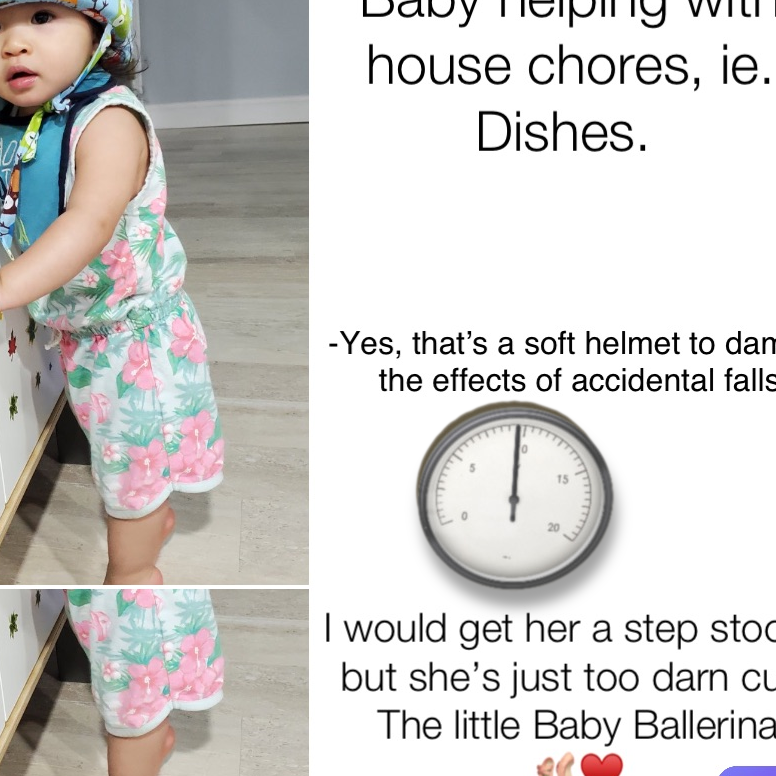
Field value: 9.5
